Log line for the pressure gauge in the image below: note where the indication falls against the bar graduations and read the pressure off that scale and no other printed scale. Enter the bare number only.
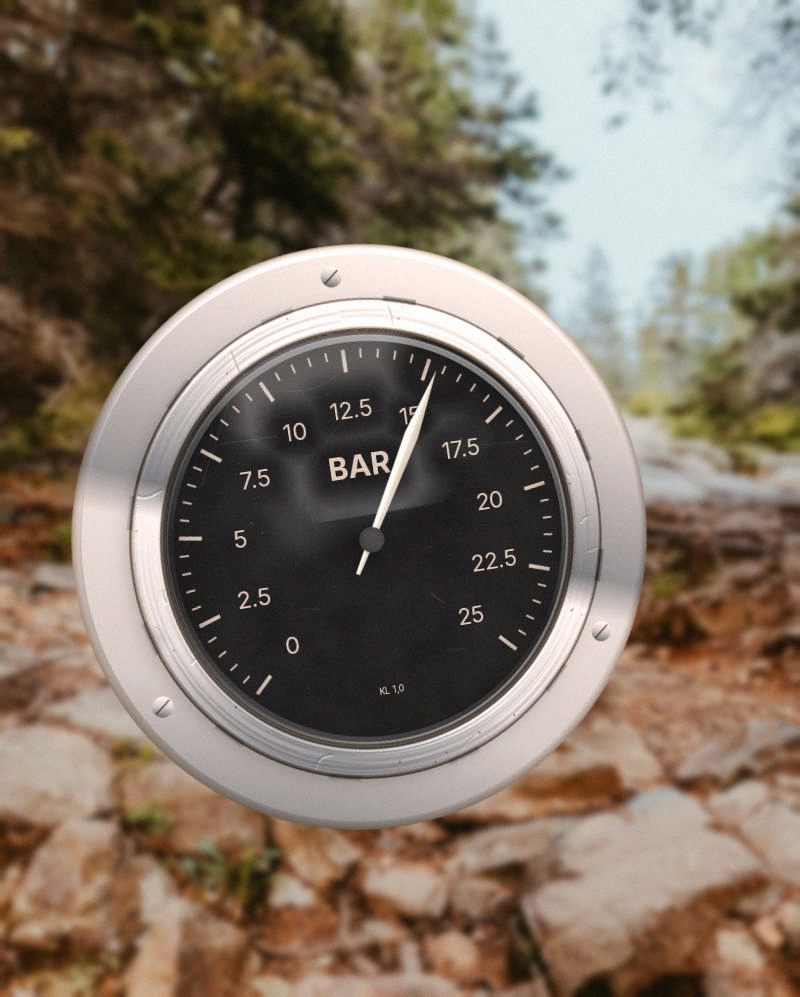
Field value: 15.25
